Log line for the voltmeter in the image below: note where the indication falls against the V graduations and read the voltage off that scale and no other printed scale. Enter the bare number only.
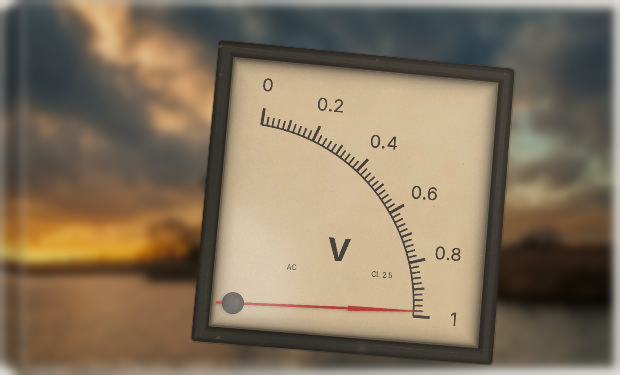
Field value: 0.98
